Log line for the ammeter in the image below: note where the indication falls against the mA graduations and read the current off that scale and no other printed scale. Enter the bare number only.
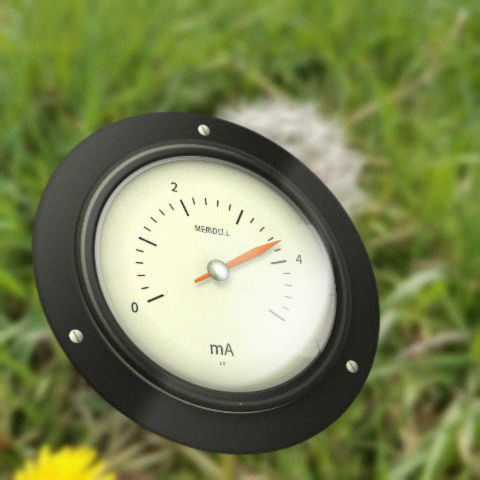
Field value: 3.7
